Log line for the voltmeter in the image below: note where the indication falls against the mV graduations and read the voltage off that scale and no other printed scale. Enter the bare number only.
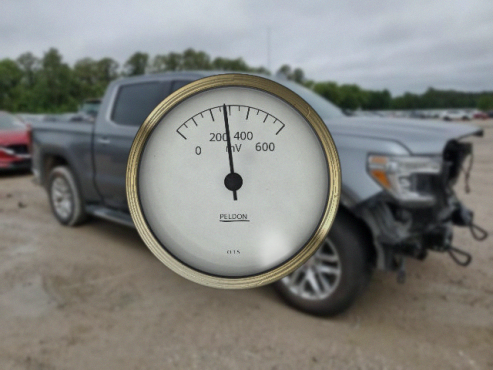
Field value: 275
